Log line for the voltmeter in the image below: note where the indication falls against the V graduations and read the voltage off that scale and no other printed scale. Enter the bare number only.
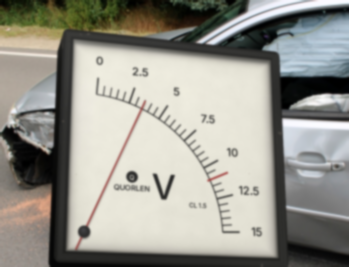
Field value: 3.5
